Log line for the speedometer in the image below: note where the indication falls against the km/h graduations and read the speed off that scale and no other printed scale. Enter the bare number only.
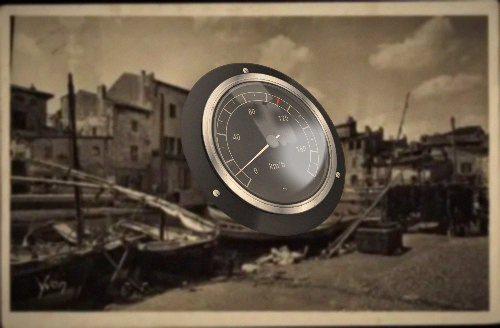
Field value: 10
